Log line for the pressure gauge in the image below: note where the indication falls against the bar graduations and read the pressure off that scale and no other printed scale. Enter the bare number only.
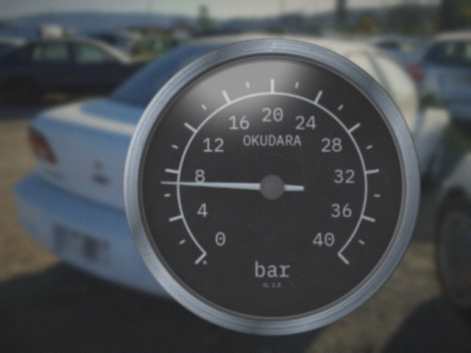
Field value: 7
